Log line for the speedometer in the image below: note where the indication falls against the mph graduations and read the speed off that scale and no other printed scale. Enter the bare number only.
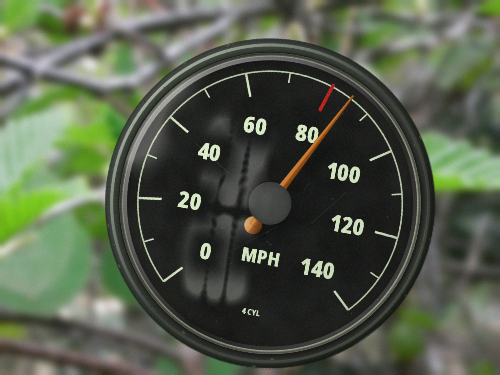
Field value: 85
